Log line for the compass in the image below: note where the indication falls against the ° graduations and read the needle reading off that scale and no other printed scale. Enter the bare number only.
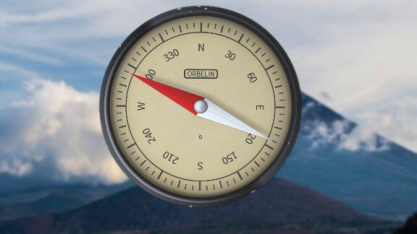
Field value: 295
